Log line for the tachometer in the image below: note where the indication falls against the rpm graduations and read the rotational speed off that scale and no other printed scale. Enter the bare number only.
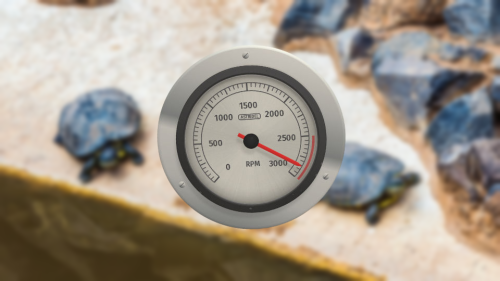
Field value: 2850
